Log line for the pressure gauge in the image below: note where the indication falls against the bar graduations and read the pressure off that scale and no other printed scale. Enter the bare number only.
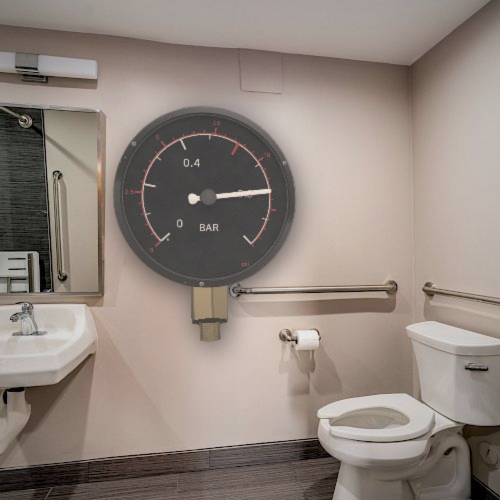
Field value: 0.8
